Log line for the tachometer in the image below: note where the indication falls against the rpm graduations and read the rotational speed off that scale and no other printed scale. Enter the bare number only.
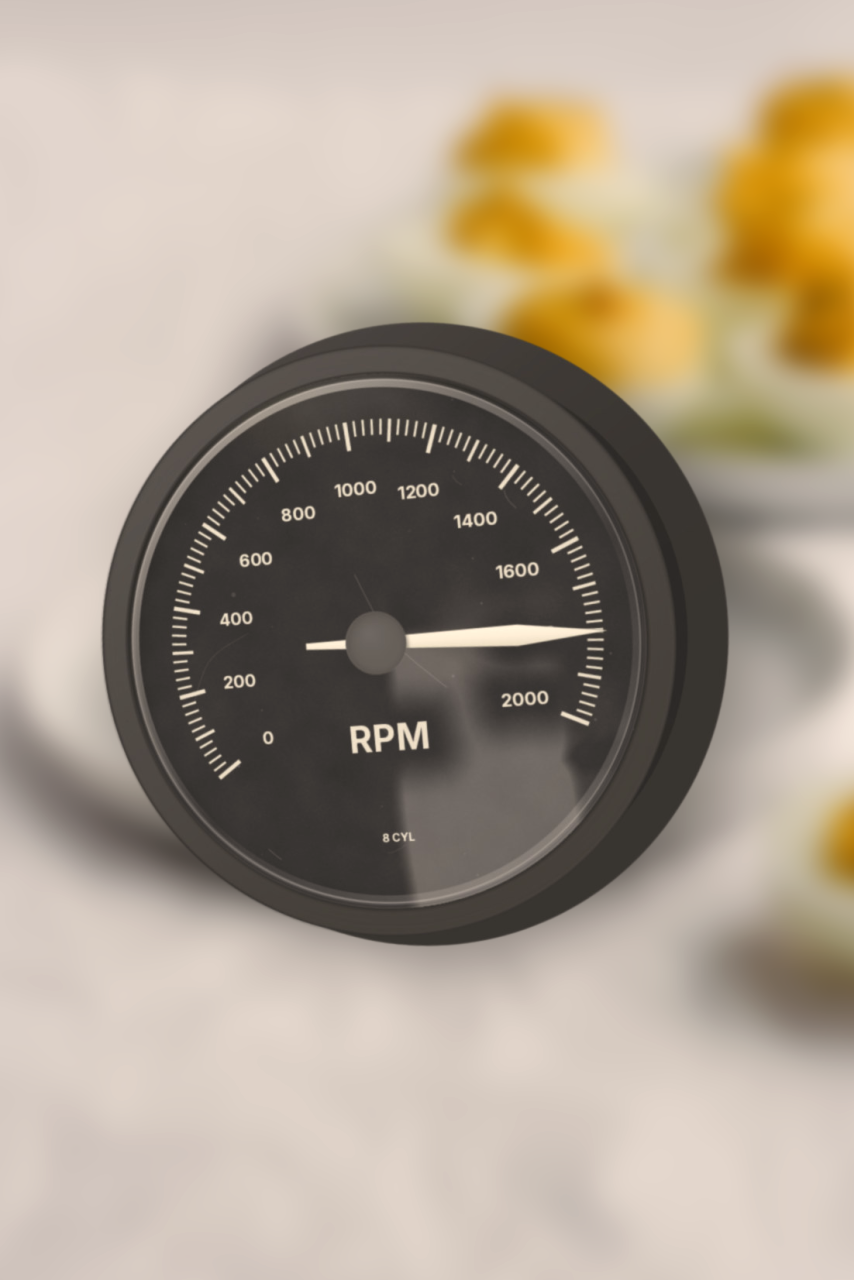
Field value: 1800
